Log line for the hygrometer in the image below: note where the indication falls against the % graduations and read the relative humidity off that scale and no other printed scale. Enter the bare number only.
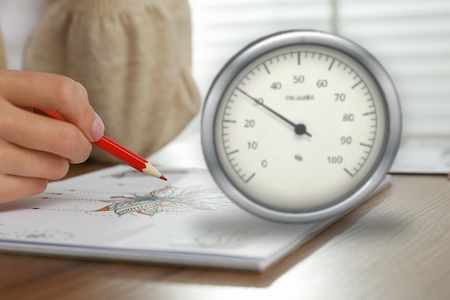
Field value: 30
